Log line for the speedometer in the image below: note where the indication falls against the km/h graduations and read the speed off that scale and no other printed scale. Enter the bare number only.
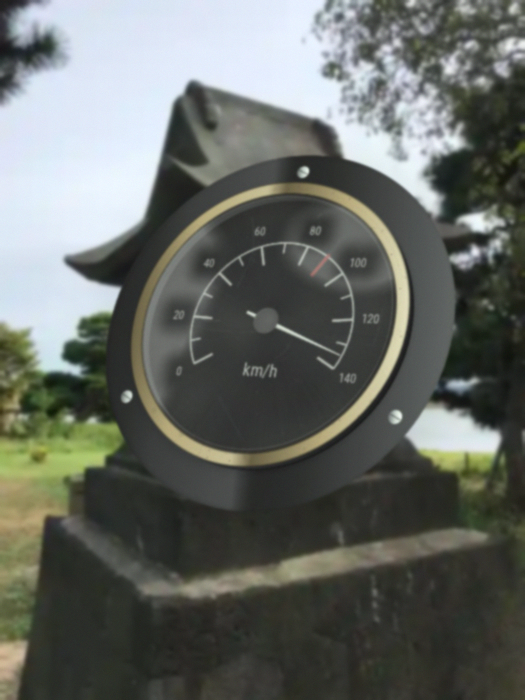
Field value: 135
